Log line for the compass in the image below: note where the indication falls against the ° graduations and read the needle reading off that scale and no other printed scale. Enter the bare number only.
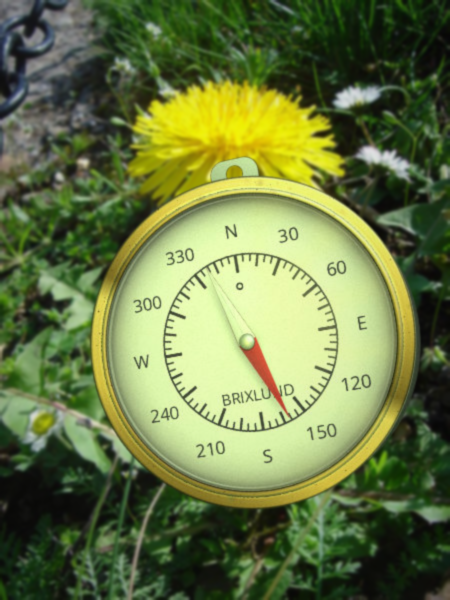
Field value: 160
